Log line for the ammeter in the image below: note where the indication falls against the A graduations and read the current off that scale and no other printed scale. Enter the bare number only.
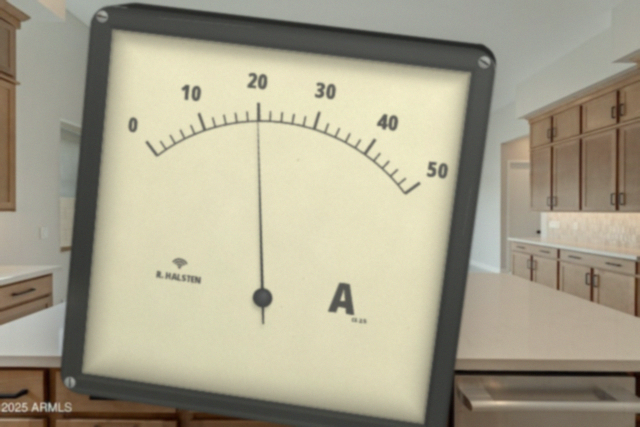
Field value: 20
